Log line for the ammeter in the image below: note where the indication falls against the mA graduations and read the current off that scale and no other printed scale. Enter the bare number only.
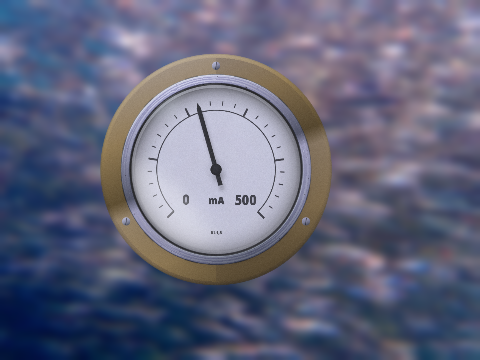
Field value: 220
